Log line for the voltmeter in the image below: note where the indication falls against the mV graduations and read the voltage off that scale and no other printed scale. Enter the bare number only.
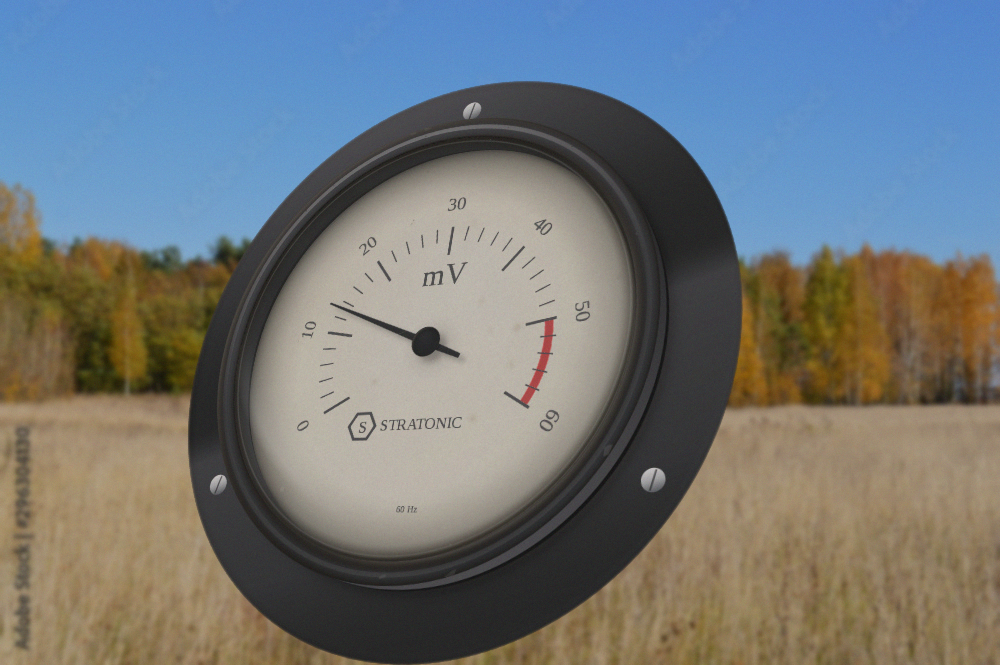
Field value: 13
